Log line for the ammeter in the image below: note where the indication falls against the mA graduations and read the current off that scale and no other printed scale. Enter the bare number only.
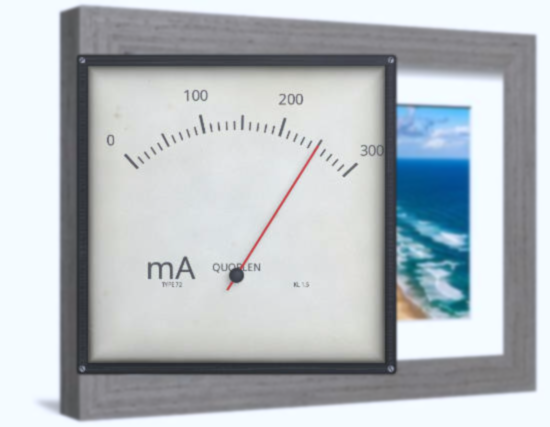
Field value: 250
